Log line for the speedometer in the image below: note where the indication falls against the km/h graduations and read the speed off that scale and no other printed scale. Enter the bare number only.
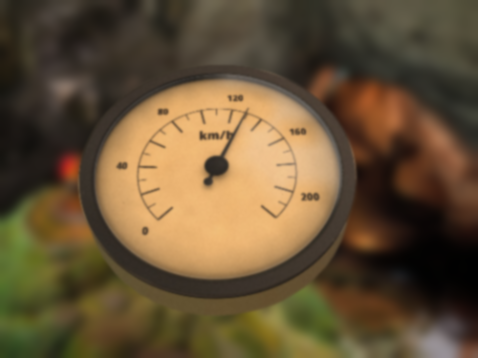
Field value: 130
